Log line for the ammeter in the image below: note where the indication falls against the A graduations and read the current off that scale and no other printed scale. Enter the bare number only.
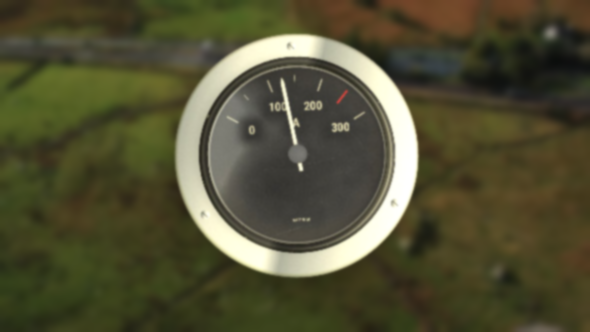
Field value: 125
